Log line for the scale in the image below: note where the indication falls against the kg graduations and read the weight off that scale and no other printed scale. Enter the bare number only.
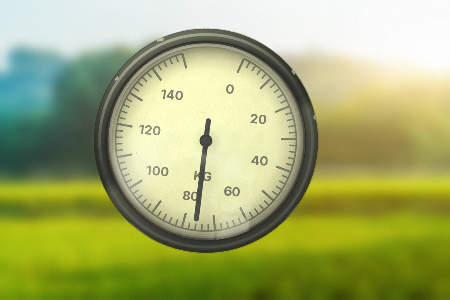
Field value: 76
